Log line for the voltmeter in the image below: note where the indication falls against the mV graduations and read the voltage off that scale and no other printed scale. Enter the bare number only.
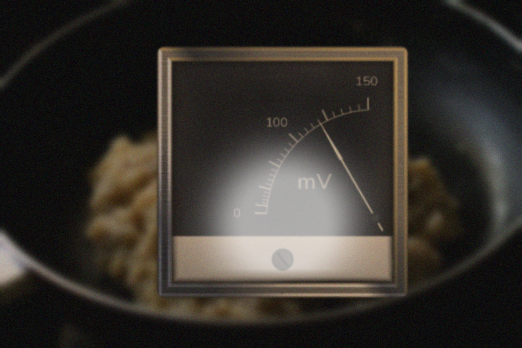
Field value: 120
